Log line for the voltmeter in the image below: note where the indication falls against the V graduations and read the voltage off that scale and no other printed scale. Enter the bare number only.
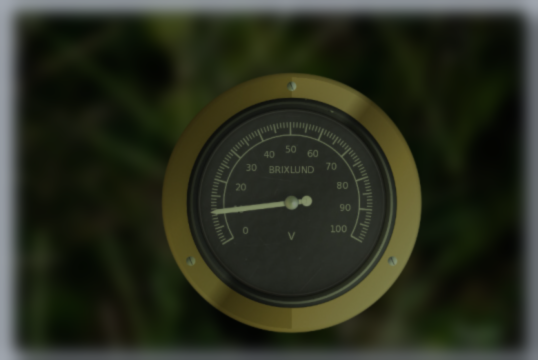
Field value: 10
